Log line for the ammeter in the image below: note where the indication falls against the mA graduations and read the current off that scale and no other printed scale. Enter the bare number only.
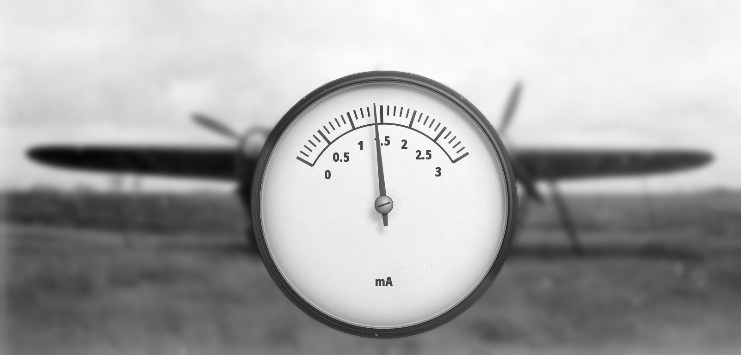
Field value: 1.4
